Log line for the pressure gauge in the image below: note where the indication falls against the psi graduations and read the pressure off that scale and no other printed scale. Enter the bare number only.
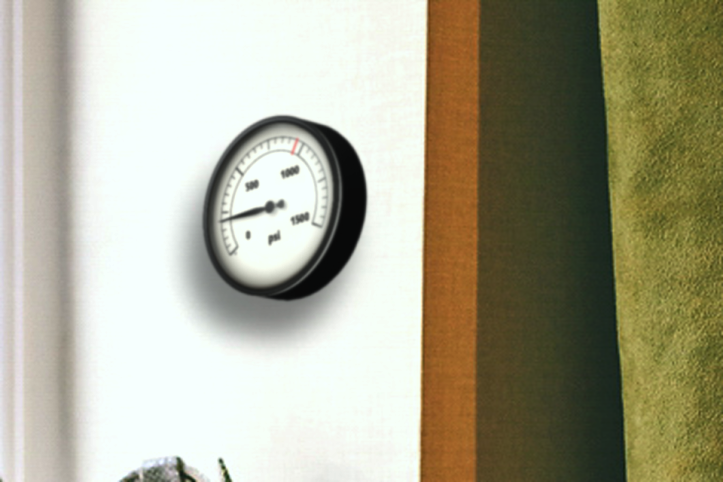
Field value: 200
